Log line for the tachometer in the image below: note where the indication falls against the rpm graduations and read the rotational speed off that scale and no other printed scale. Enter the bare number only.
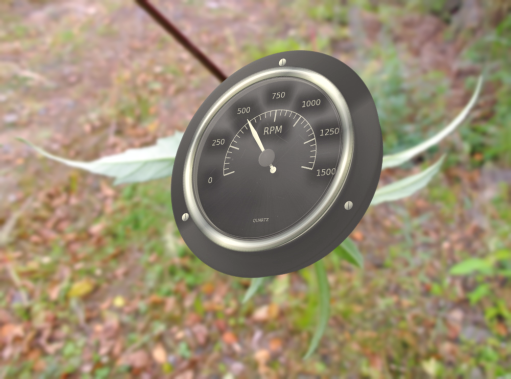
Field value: 500
